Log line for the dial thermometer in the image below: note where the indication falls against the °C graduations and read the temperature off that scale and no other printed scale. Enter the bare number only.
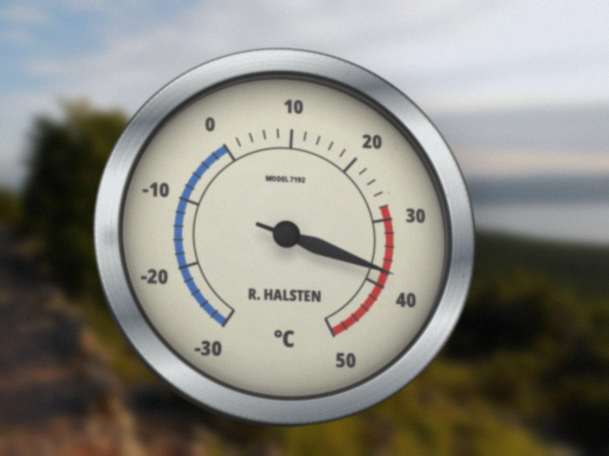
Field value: 38
